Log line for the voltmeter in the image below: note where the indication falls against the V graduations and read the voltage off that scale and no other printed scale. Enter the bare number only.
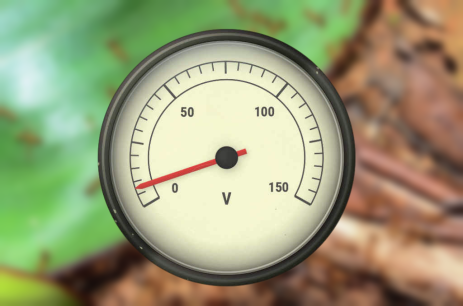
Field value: 7.5
